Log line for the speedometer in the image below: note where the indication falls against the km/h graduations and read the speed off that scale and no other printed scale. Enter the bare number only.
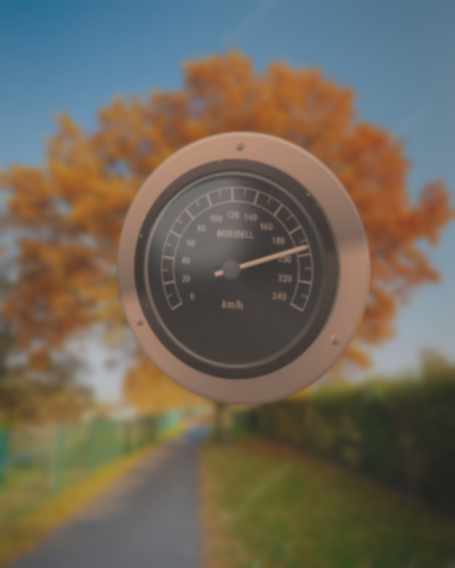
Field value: 195
